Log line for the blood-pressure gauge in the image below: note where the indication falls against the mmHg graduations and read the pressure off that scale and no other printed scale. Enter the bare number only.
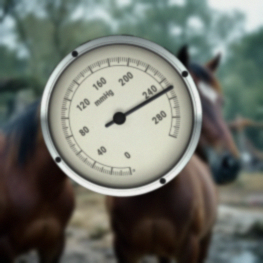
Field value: 250
